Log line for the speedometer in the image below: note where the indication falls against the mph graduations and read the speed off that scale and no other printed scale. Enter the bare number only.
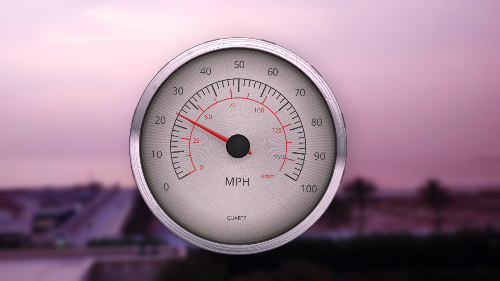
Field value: 24
